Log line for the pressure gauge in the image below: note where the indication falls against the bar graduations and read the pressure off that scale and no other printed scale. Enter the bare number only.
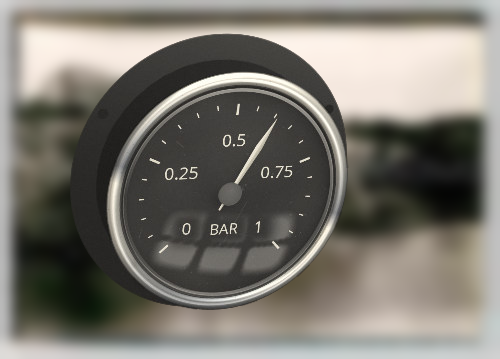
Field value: 0.6
